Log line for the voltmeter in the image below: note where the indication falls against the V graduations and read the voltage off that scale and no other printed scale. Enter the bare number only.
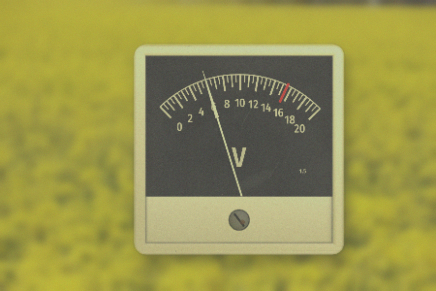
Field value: 6
